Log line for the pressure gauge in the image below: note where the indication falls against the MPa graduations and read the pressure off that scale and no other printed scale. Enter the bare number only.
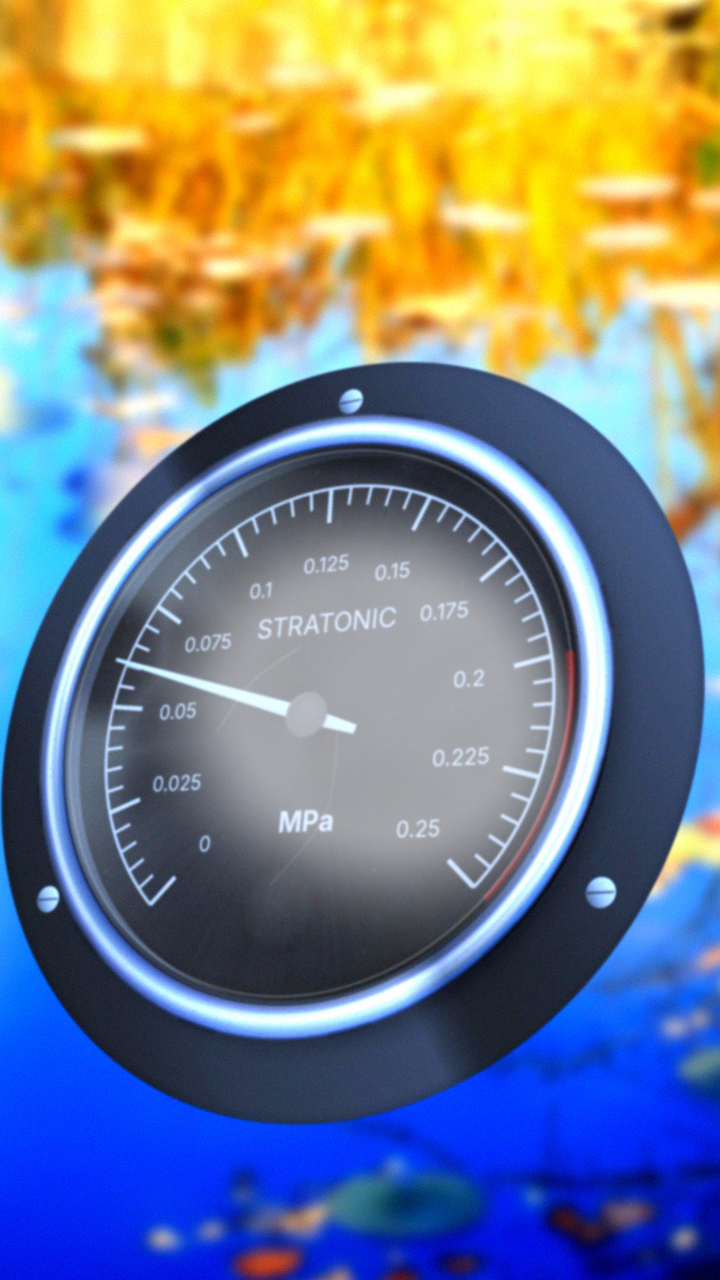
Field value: 0.06
